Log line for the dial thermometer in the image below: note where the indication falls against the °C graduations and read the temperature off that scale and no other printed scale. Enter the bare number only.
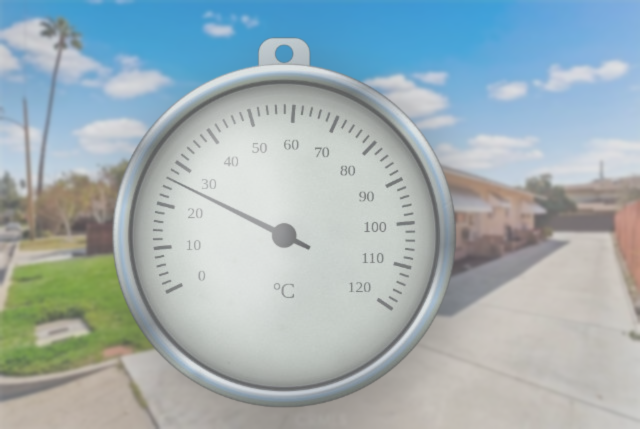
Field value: 26
